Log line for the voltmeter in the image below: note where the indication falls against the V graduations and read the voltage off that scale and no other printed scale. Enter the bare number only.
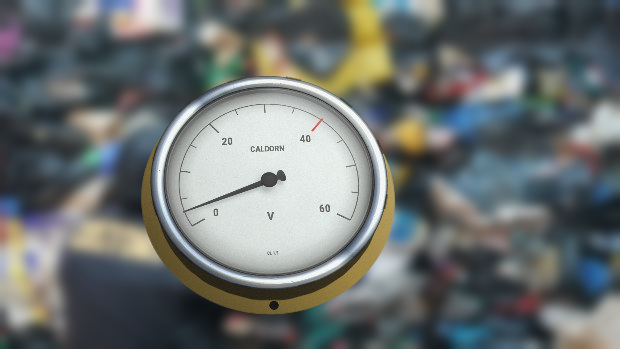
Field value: 2.5
